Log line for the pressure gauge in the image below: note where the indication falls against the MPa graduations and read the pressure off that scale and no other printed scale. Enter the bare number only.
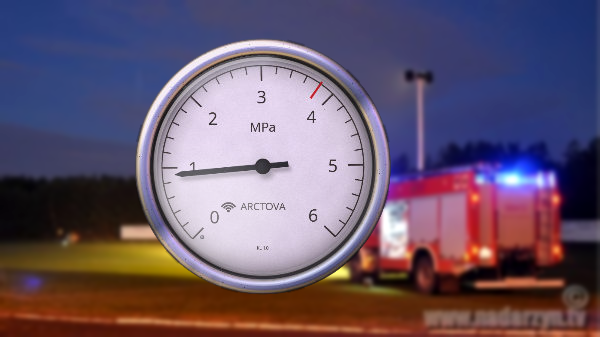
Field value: 0.9
